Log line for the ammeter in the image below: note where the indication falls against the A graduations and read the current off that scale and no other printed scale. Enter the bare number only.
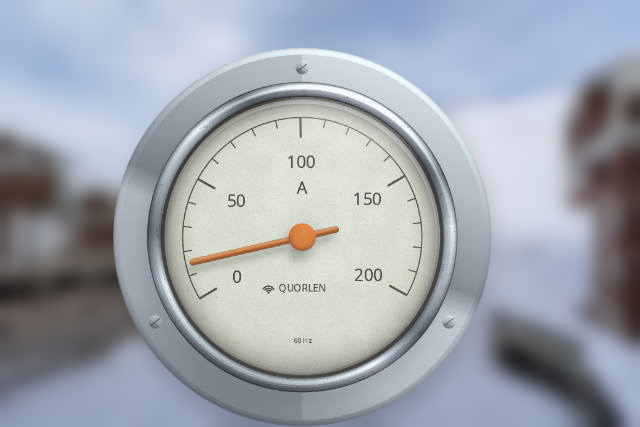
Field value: 15
